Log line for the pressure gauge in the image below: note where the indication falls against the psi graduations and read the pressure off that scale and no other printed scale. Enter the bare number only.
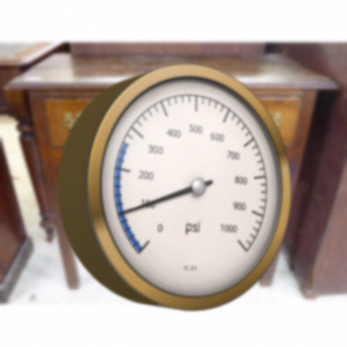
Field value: 100
